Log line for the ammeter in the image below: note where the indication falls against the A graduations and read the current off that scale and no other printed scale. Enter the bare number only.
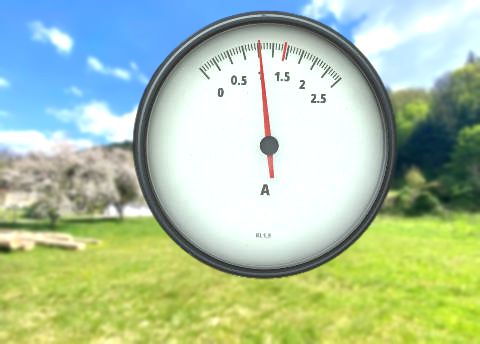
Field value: 1
